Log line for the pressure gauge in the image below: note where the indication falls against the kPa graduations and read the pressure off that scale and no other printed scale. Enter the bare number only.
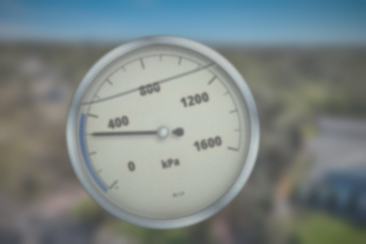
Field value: 300
